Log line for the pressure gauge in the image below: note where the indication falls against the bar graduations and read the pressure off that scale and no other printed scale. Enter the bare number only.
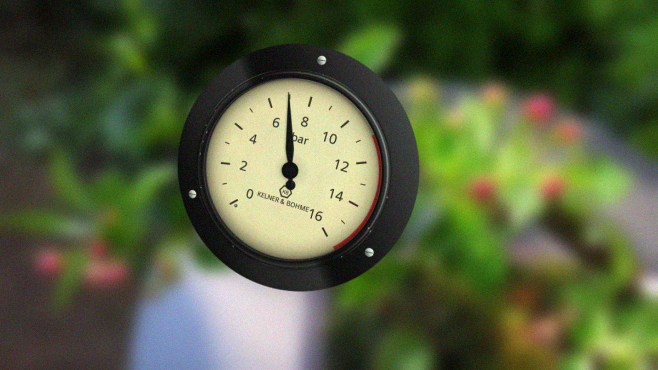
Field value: 7
